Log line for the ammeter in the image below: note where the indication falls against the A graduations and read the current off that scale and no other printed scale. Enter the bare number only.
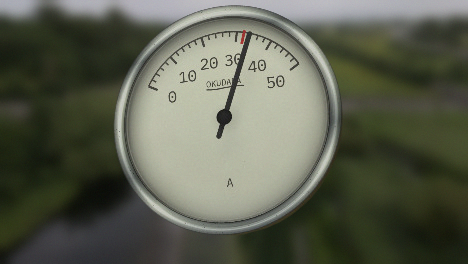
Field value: 34
